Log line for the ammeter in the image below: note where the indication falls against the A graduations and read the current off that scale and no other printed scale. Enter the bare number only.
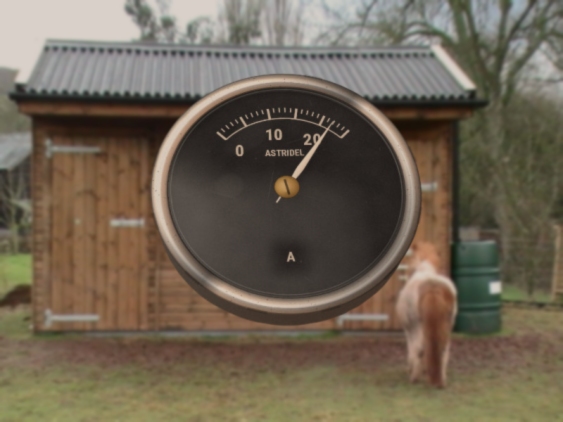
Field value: 22
